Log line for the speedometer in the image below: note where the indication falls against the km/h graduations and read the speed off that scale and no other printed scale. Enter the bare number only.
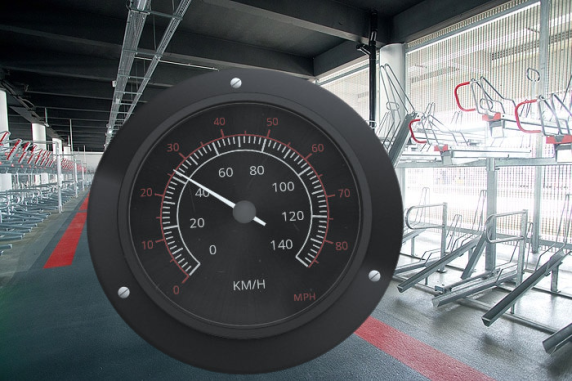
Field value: 42
